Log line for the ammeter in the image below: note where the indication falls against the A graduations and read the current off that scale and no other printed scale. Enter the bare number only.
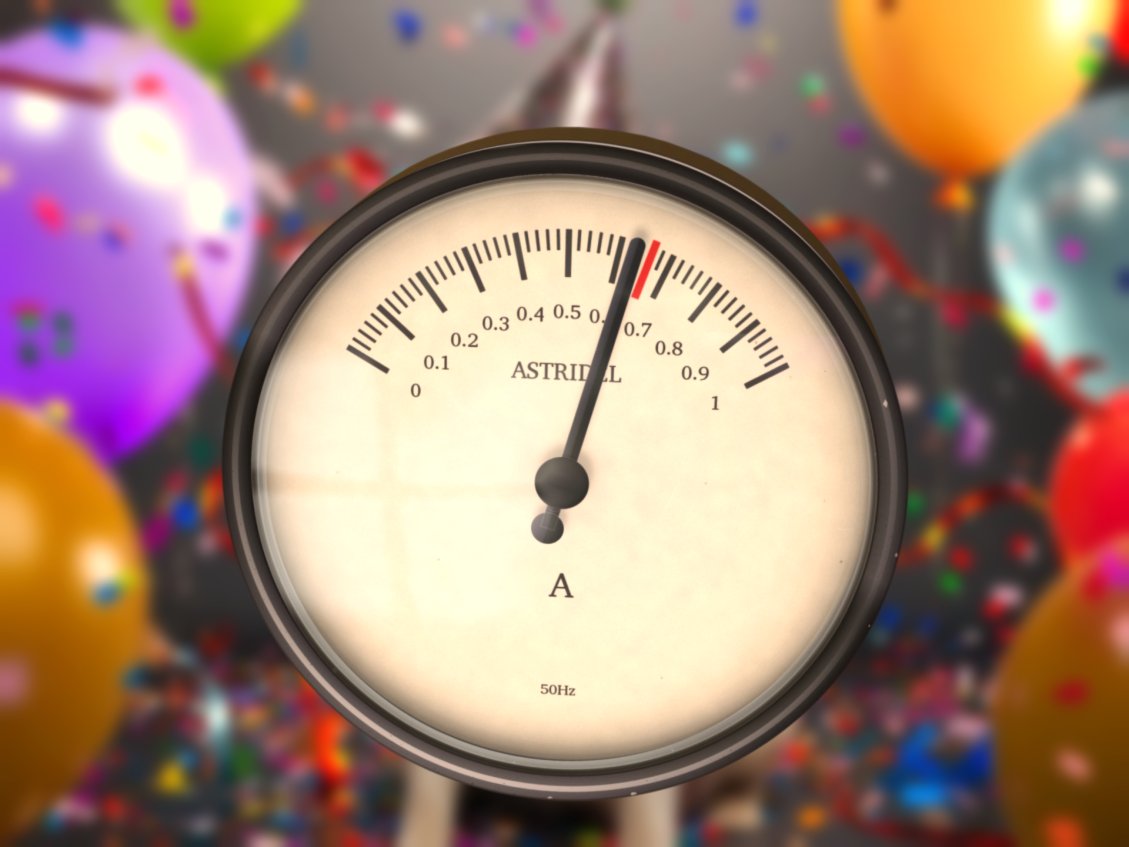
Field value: 0.63
